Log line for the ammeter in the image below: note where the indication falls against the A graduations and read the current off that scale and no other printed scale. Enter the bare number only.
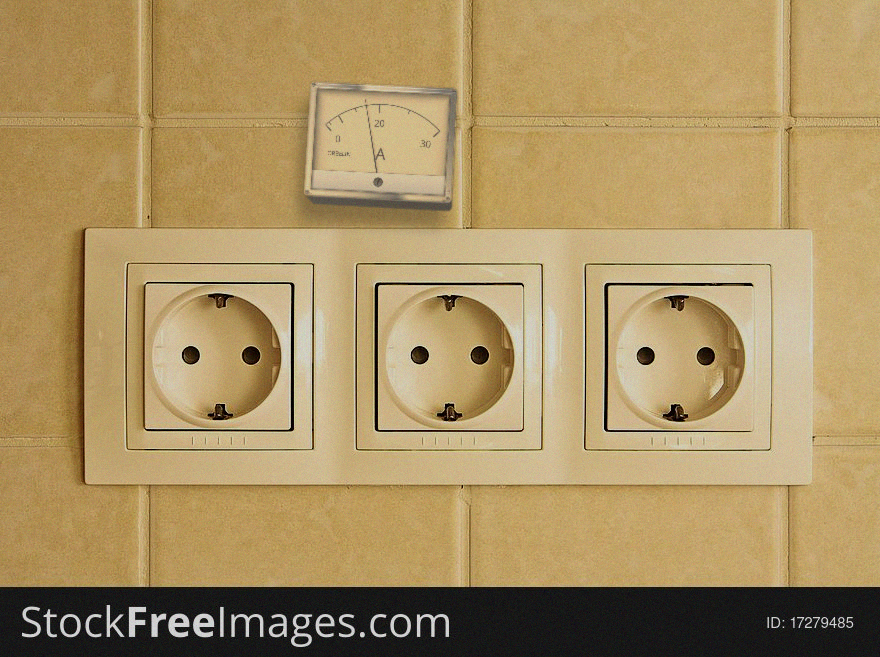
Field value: 17.5
